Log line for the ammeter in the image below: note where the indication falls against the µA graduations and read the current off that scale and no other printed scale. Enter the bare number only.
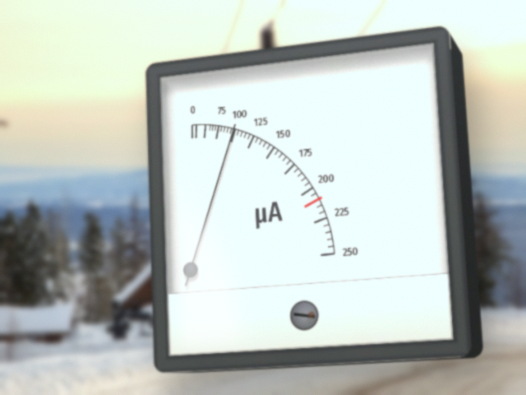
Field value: 100
